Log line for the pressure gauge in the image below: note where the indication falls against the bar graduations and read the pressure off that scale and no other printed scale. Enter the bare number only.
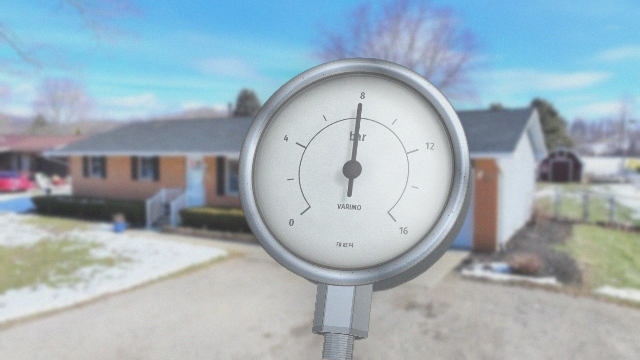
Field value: 8
